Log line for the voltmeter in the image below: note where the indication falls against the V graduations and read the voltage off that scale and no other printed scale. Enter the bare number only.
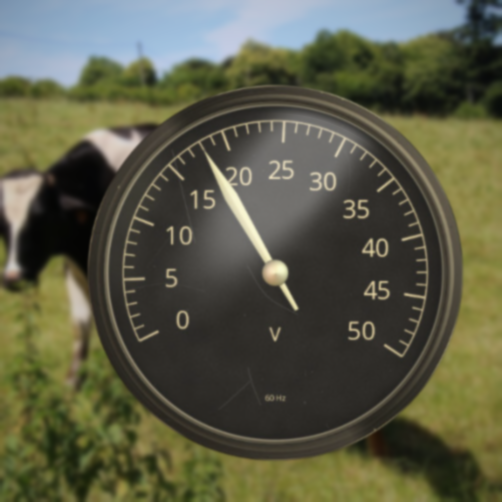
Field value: 18
